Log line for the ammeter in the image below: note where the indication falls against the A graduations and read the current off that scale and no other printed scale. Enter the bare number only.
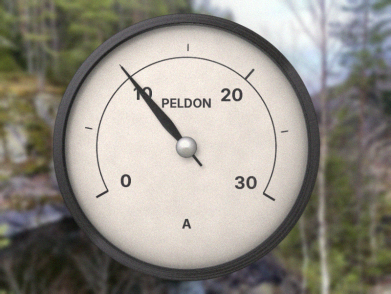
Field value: 10
